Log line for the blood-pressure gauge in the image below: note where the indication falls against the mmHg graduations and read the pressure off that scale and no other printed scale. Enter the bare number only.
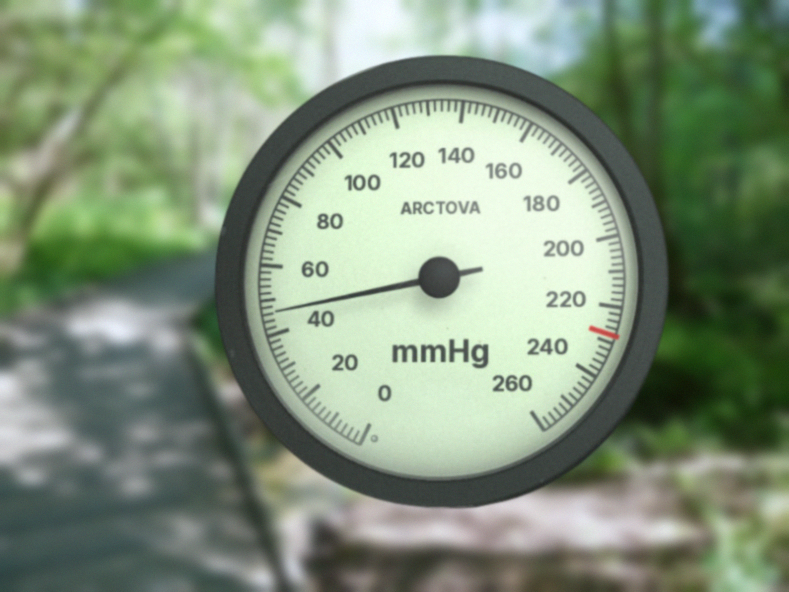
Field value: 46
